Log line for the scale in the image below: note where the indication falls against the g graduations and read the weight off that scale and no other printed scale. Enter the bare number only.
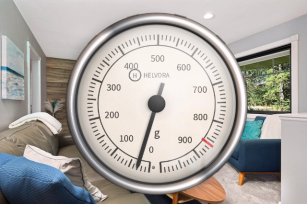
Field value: 30
